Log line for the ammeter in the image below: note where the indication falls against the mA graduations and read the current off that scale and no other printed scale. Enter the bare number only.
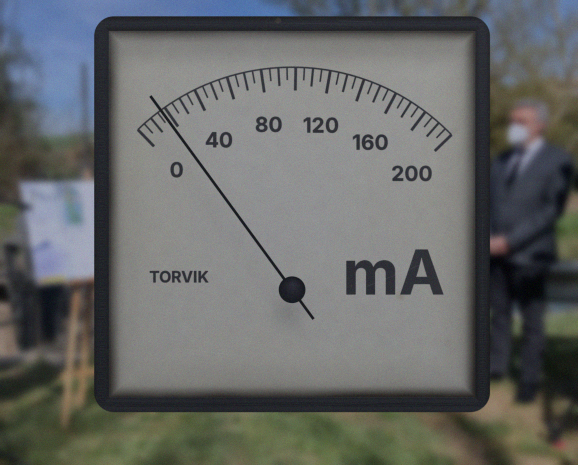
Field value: 17.5
